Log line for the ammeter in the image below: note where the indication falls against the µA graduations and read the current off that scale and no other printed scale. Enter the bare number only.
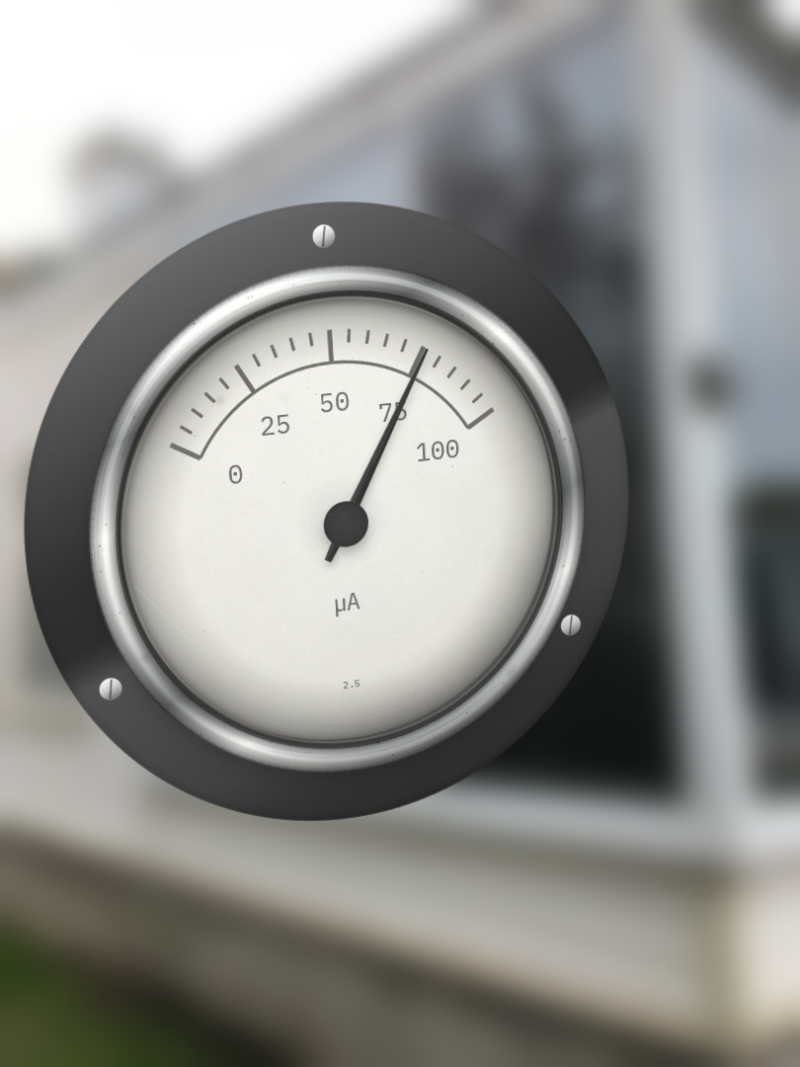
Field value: 75
